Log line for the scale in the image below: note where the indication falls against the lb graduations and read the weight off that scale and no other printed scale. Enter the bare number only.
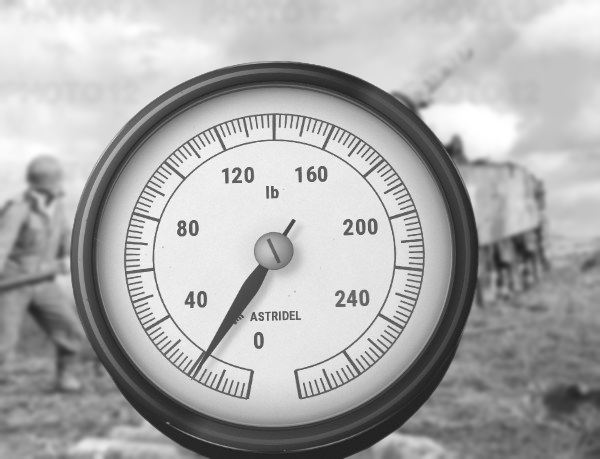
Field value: 18
